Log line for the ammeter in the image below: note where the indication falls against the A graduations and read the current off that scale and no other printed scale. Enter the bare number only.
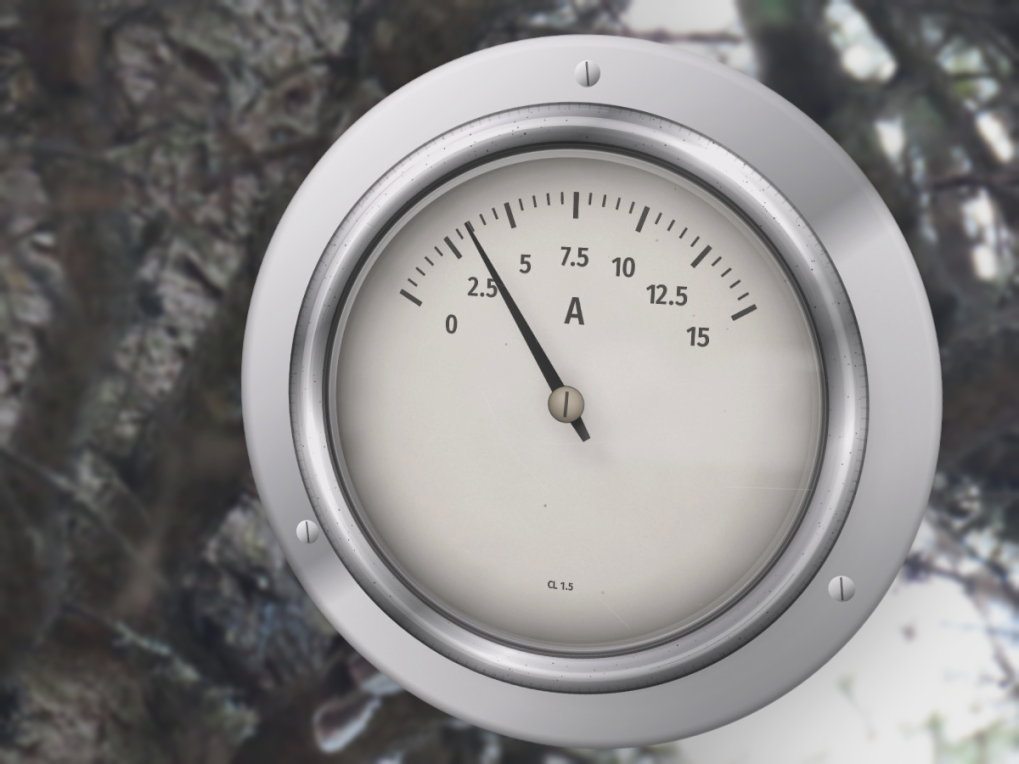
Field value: 3.5
